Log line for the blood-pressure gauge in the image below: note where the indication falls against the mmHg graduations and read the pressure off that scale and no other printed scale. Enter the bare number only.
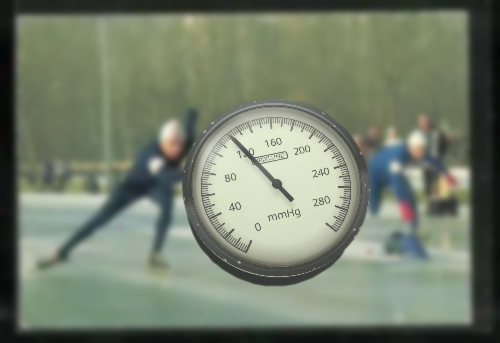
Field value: 120
